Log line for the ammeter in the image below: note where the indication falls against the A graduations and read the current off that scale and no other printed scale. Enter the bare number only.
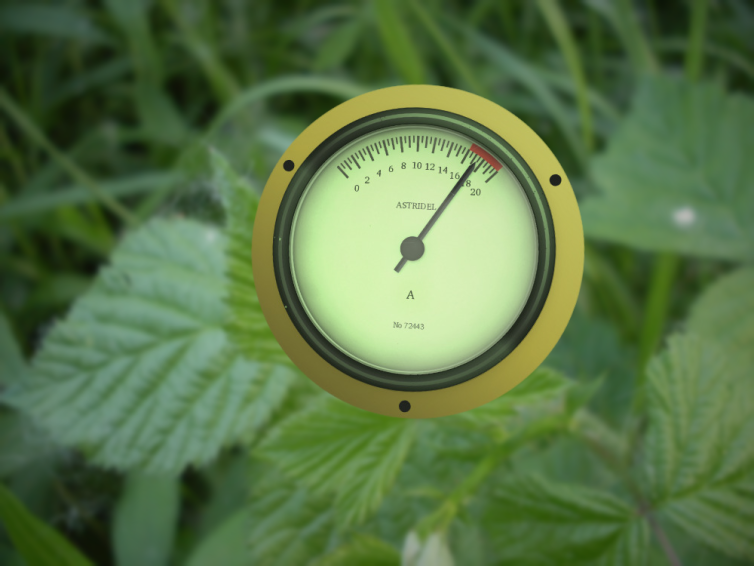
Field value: 17.5
